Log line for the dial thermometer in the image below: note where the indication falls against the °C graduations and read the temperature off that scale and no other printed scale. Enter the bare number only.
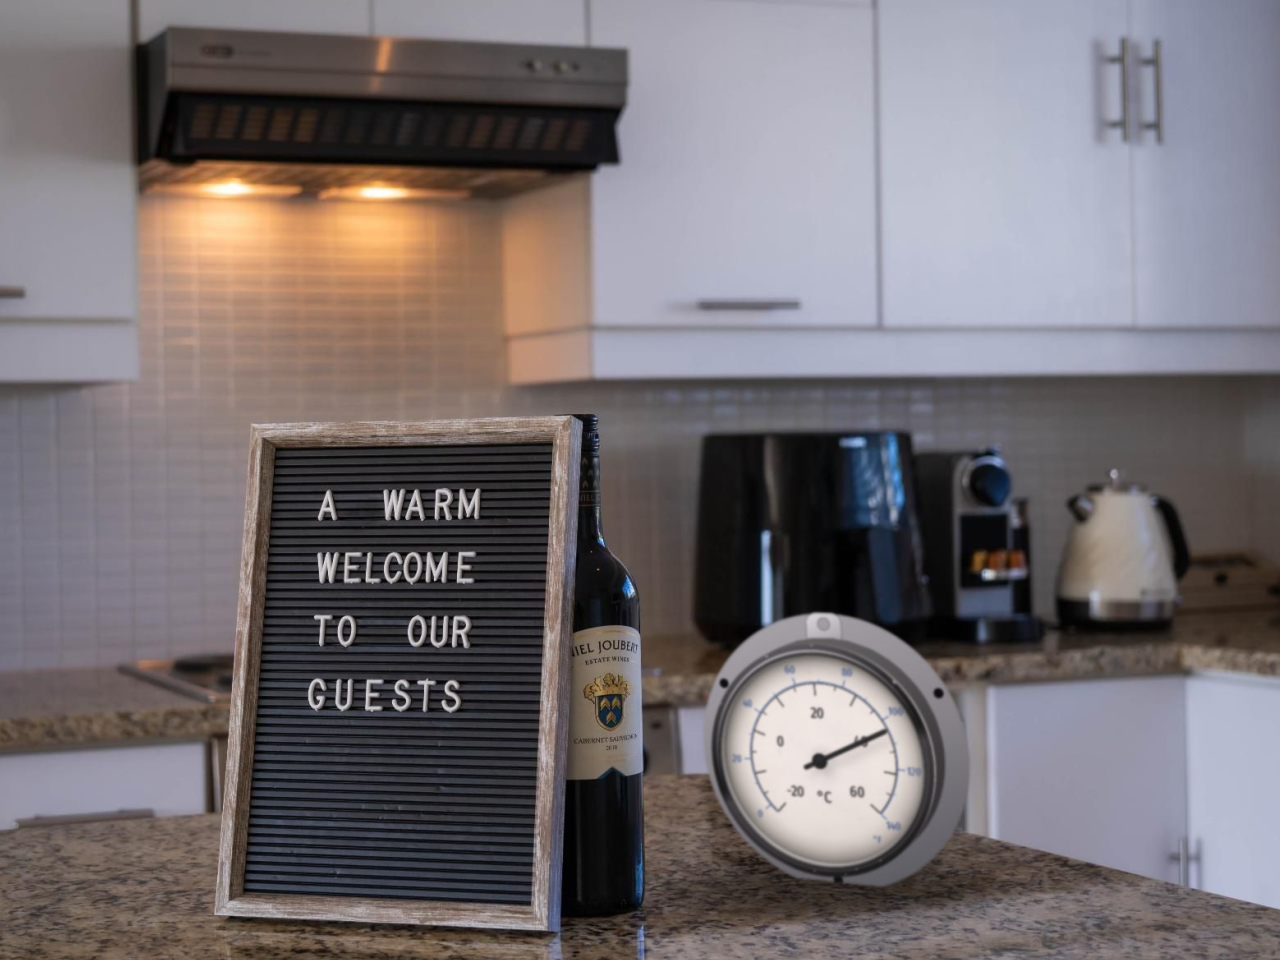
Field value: 40
